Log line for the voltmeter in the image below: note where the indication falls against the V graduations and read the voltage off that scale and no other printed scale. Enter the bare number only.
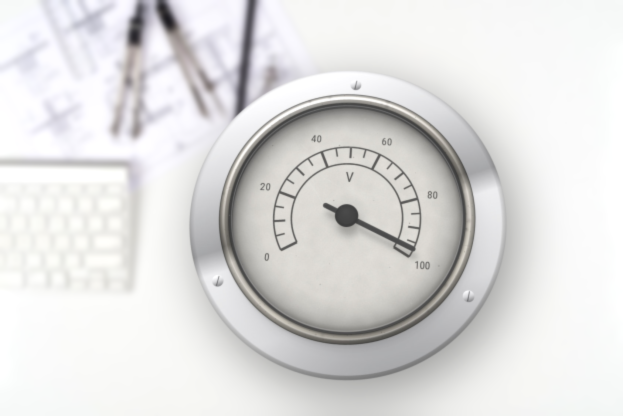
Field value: 97.5
